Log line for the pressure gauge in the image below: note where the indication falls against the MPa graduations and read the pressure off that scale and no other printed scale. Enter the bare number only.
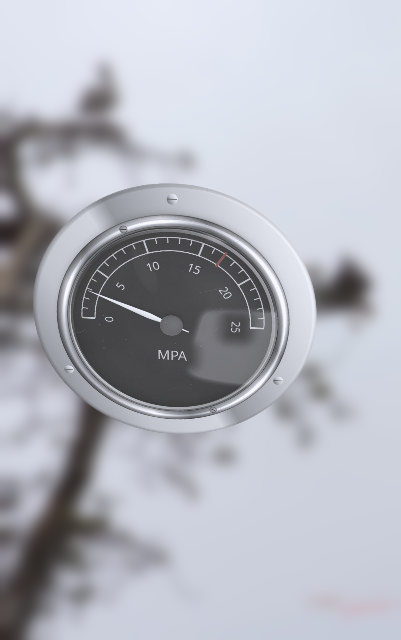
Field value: 3
